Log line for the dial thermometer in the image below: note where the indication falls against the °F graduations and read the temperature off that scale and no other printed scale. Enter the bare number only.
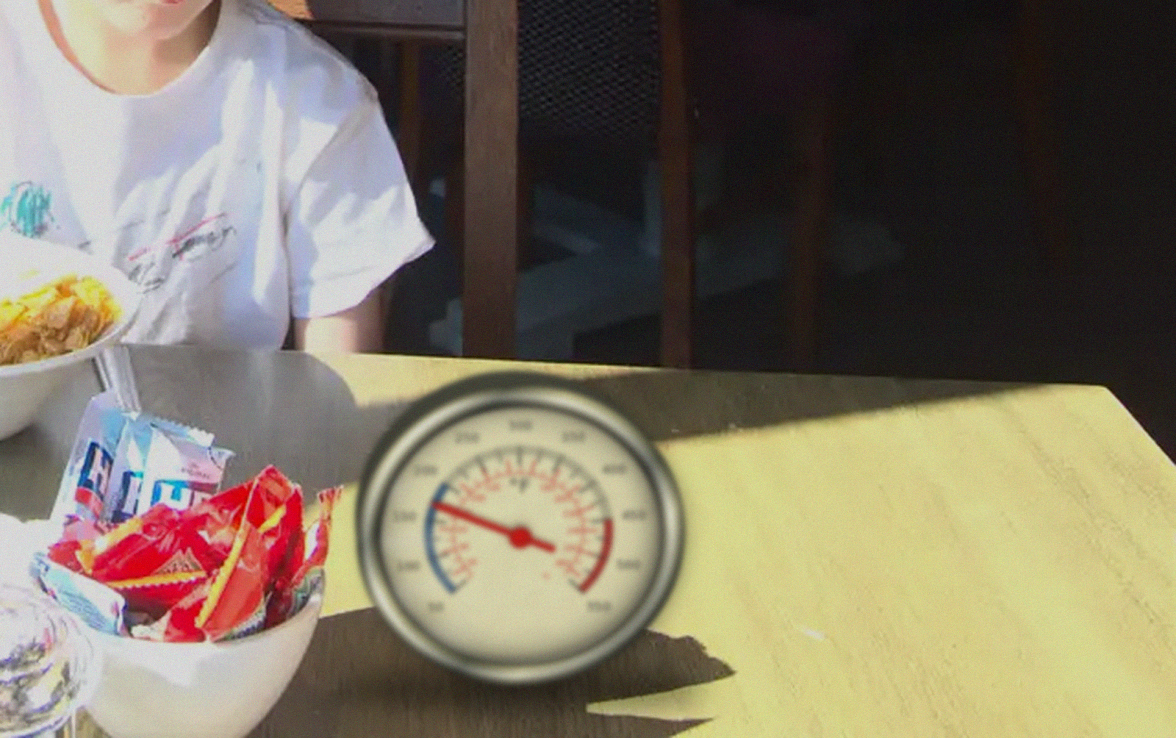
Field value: 175
